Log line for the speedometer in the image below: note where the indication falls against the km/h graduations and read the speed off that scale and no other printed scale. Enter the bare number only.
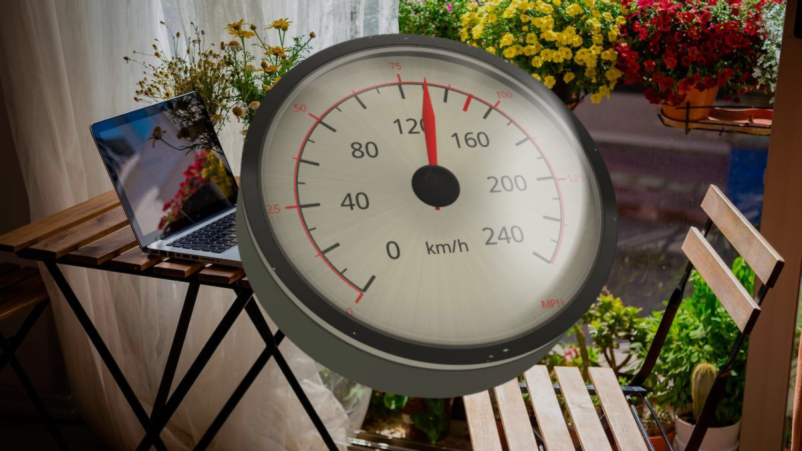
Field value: 130
